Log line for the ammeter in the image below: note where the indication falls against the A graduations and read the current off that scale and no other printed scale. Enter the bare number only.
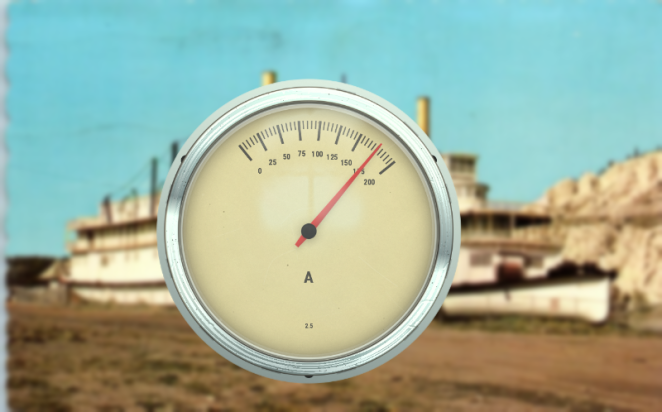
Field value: 175
